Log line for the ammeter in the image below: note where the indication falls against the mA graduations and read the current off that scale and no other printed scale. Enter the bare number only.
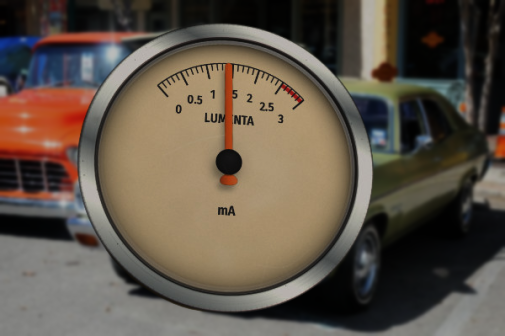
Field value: 1.4
